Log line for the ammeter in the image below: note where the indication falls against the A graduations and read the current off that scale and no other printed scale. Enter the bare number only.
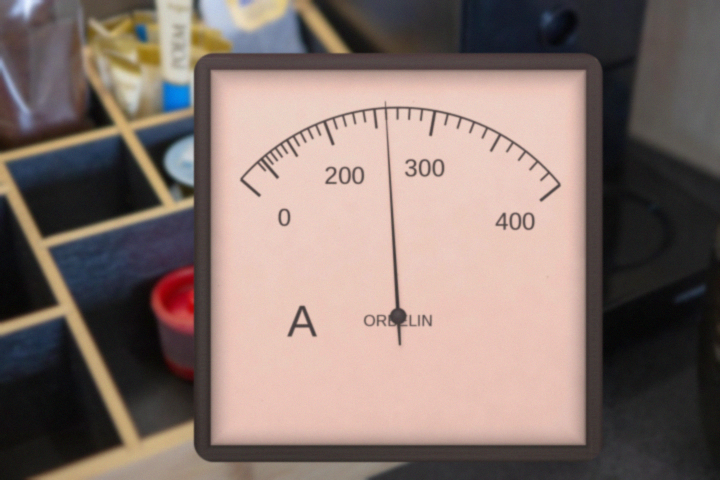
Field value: 260
